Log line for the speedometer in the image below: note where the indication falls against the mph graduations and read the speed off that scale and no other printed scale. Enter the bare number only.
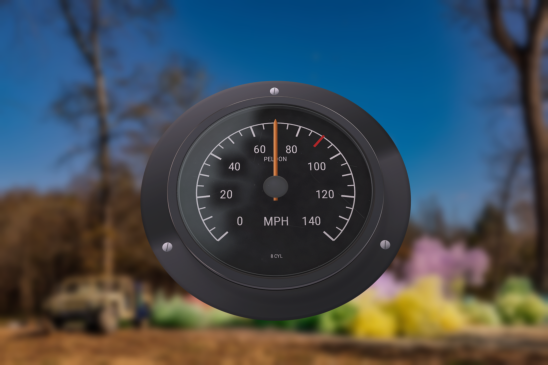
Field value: 70
